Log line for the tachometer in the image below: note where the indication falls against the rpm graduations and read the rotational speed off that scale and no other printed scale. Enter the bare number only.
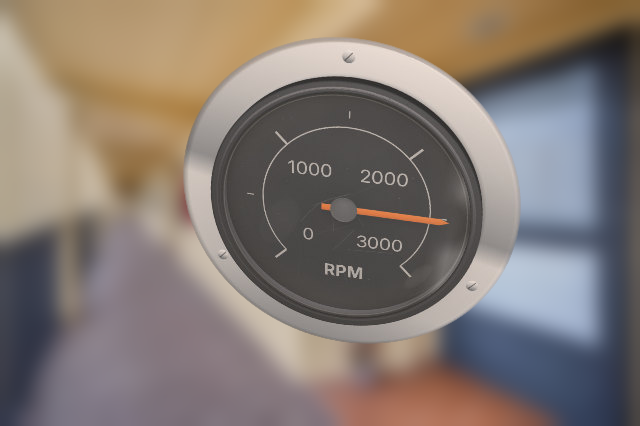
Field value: 2500
